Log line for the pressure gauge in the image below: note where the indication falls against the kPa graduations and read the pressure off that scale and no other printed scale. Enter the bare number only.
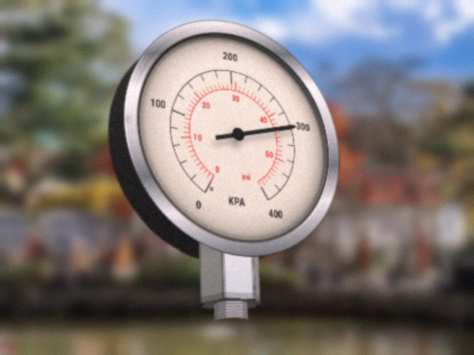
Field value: 300
